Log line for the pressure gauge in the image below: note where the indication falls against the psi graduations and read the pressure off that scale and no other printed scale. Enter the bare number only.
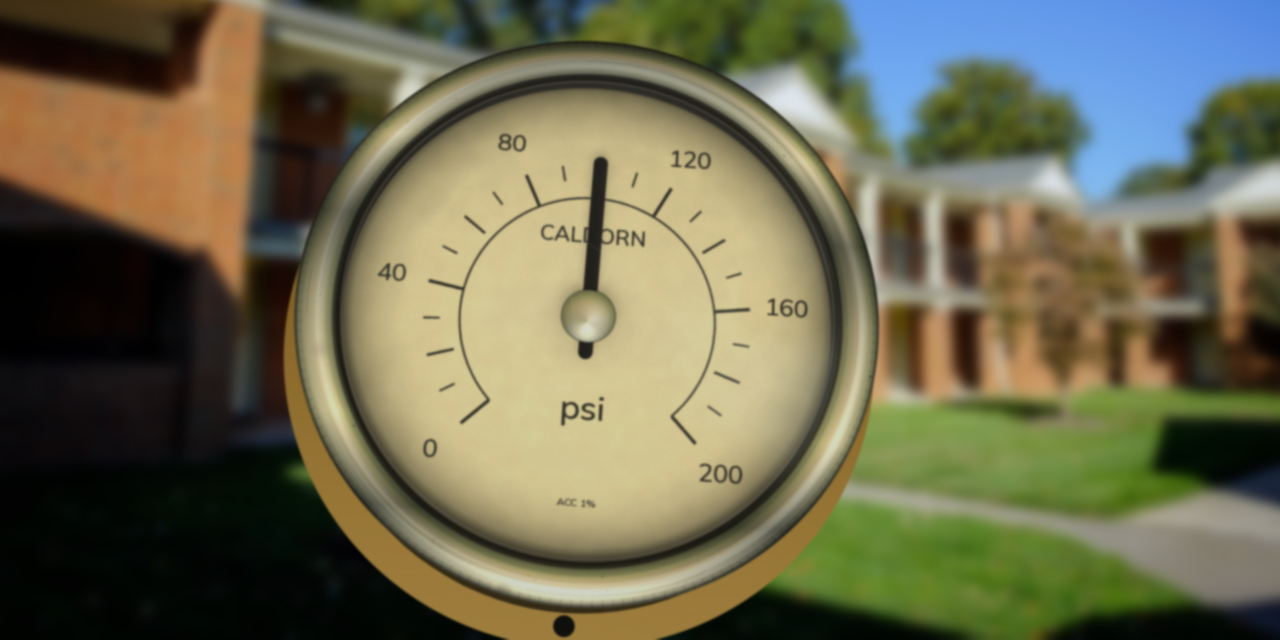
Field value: 100
